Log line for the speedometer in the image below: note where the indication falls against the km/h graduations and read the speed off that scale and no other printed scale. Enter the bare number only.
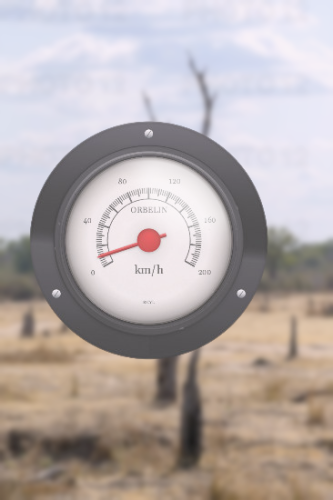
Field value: 10
